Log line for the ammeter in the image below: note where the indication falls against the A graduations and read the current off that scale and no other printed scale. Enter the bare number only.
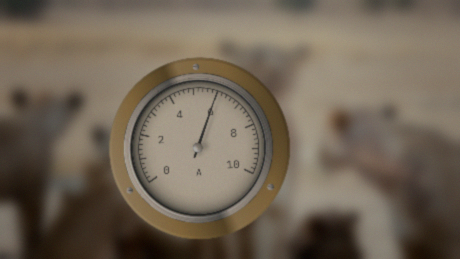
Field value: 6
